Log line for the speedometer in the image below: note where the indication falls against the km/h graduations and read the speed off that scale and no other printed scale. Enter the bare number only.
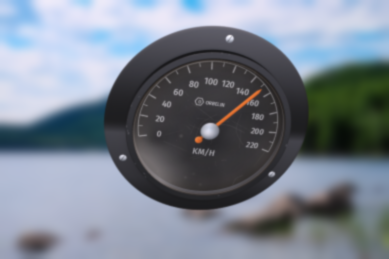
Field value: 150
